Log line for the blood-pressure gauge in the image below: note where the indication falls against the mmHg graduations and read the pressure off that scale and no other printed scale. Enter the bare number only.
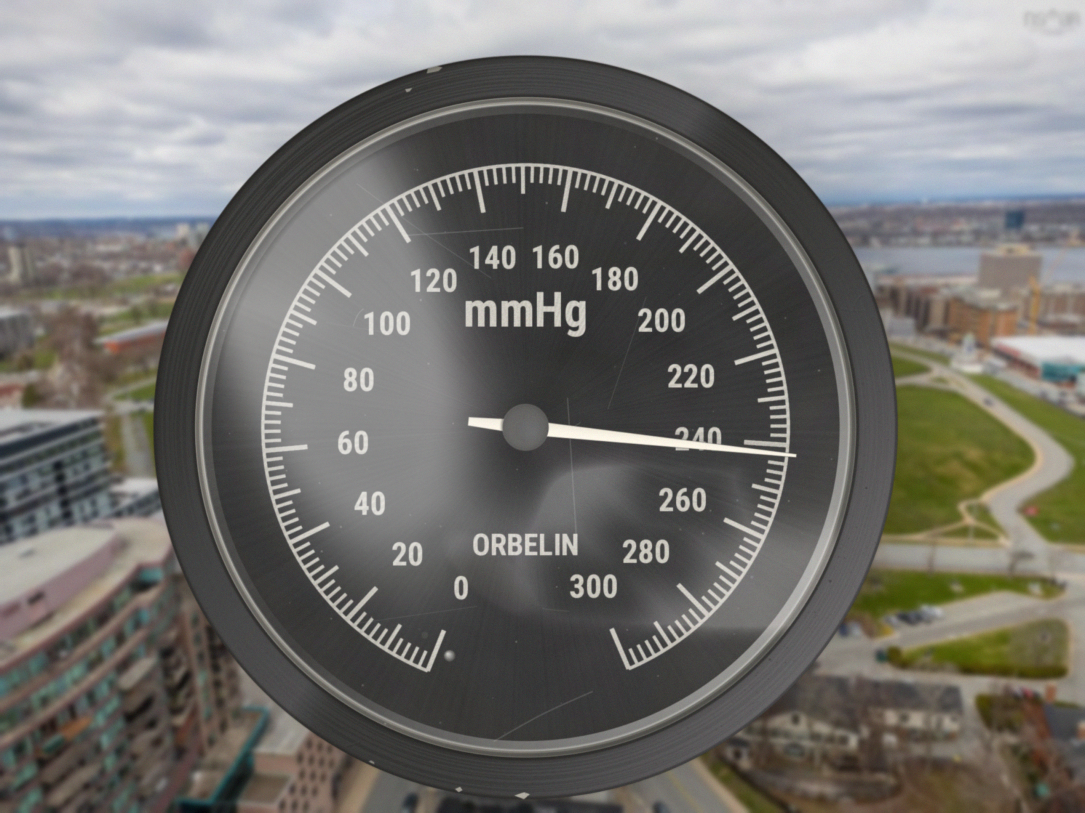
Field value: 242
